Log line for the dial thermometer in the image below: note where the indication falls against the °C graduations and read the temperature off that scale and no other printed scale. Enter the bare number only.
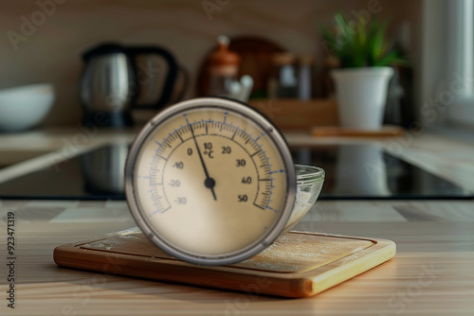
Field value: 5
